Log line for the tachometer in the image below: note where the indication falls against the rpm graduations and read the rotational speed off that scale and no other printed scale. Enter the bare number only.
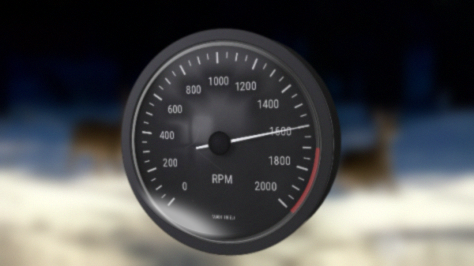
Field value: 1600
